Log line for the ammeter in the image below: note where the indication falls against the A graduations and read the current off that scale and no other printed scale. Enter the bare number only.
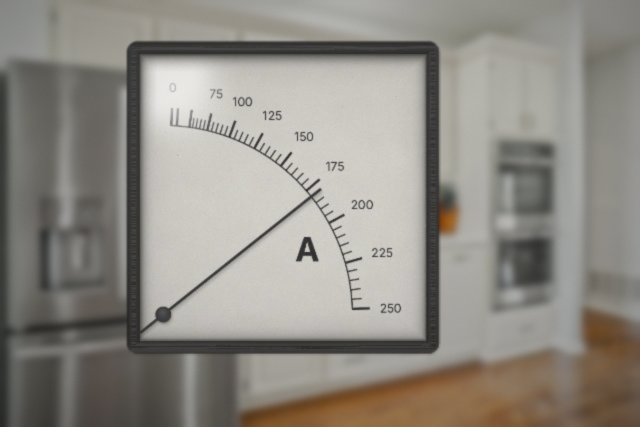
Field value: 180
